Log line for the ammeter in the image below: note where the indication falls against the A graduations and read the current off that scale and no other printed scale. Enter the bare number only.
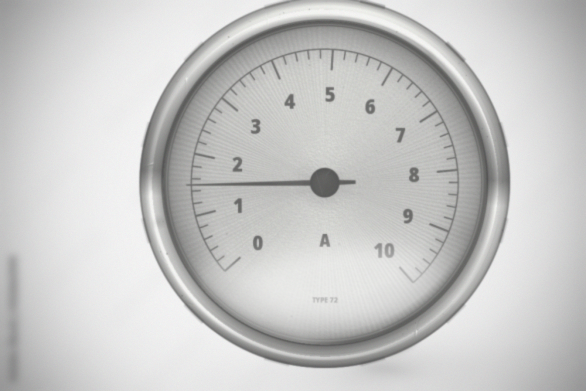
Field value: 1.5
